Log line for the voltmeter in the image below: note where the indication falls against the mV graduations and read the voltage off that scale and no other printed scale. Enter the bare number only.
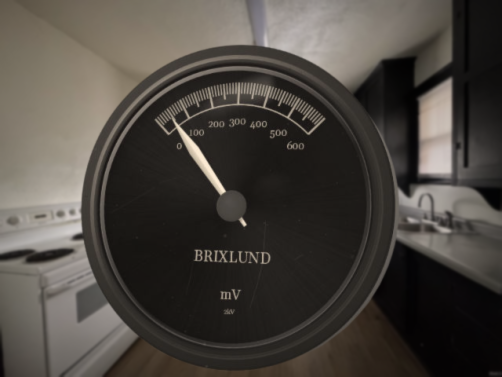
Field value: 50
